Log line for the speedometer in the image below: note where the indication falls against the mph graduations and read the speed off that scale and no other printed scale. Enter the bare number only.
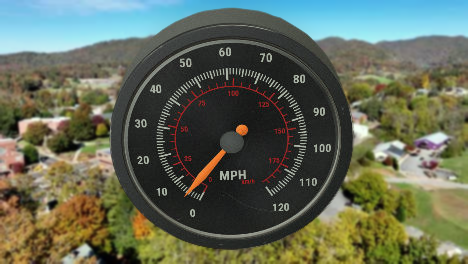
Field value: 5
